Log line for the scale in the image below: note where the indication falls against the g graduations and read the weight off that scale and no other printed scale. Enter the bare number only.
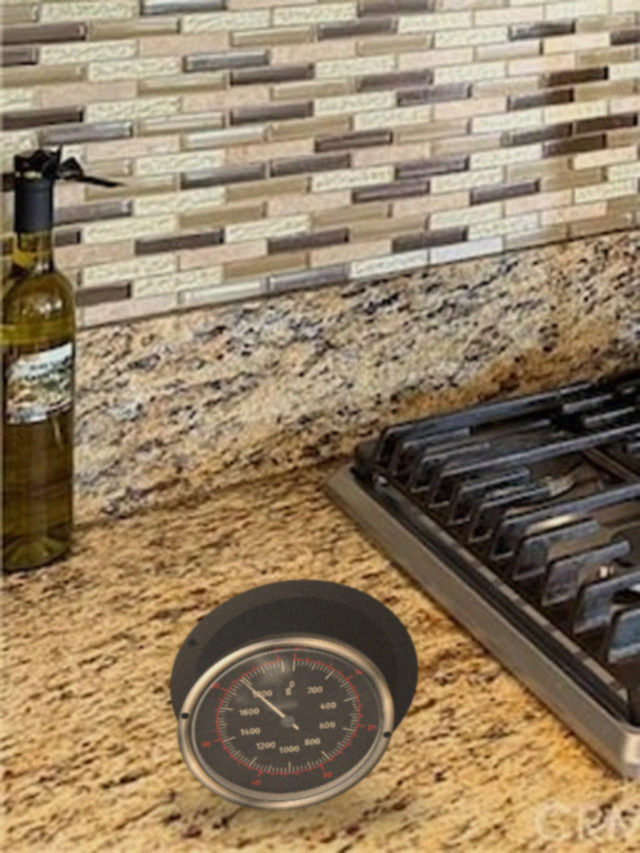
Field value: 1800
